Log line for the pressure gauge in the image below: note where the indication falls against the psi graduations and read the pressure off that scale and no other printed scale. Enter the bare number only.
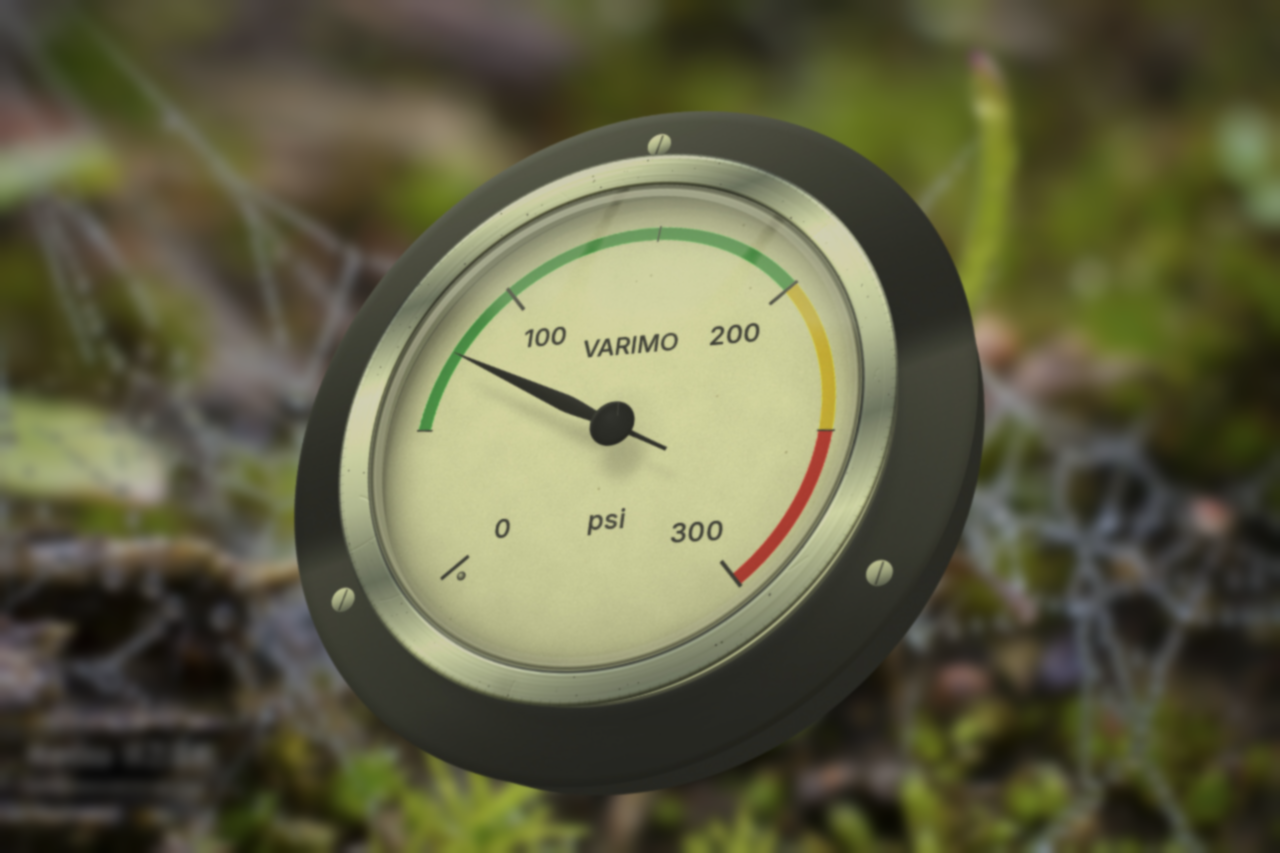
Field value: 75
